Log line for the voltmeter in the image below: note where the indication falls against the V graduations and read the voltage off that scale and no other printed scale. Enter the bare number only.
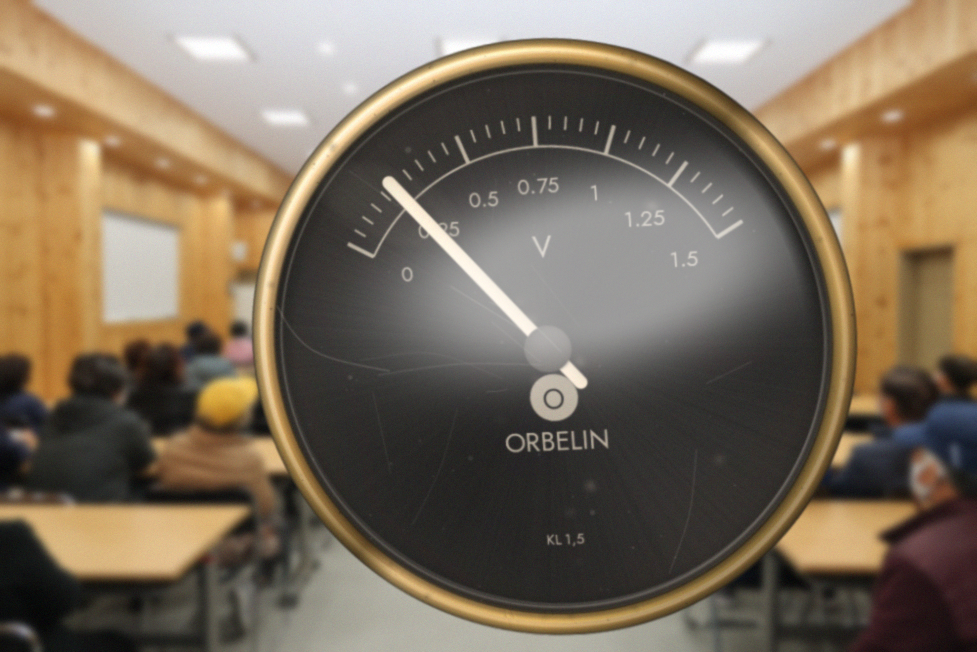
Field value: 0.25
